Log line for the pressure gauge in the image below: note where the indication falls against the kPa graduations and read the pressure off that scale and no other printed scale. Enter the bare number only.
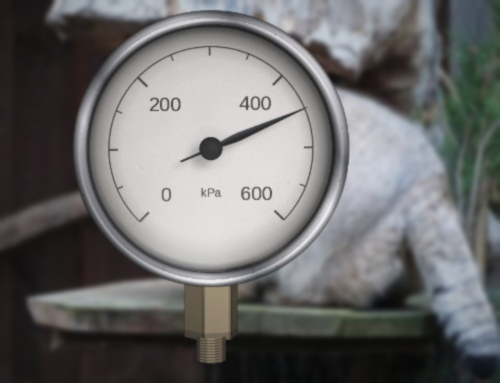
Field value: 450
